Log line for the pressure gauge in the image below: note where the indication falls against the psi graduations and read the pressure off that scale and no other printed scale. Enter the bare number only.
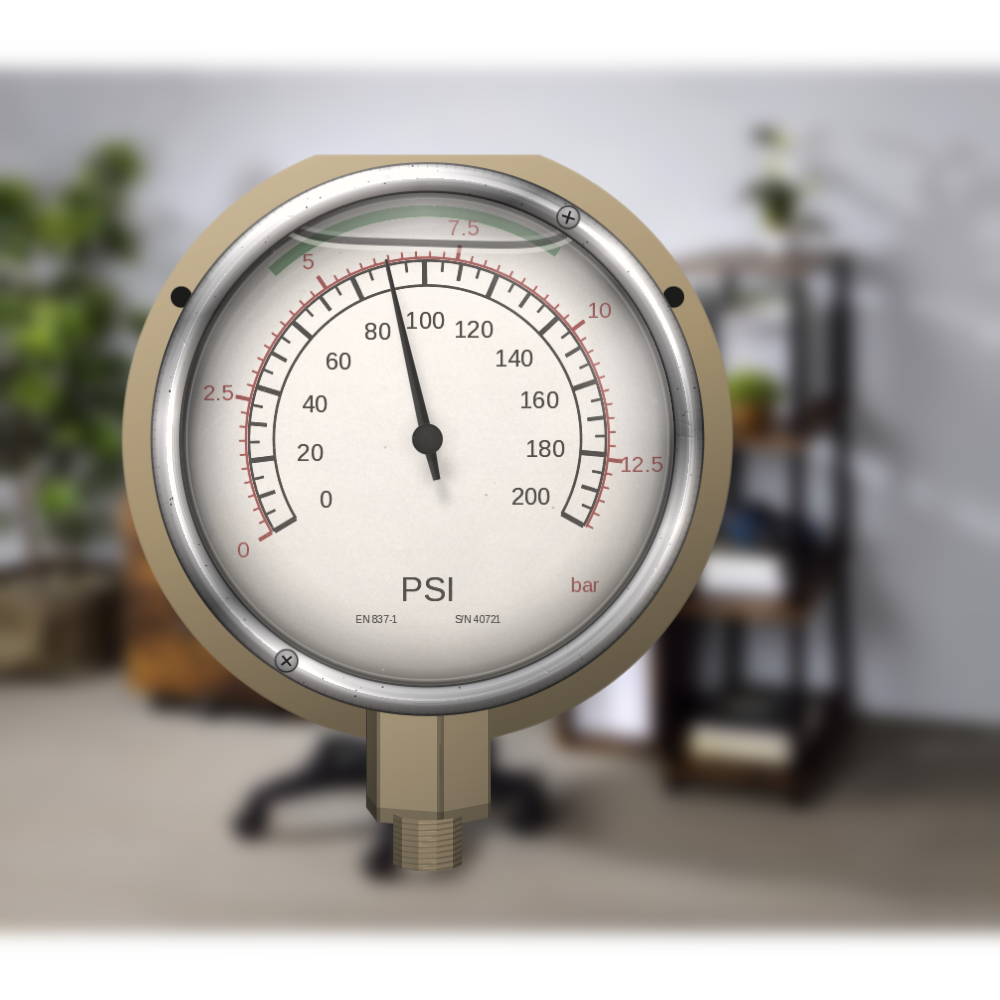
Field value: 90
